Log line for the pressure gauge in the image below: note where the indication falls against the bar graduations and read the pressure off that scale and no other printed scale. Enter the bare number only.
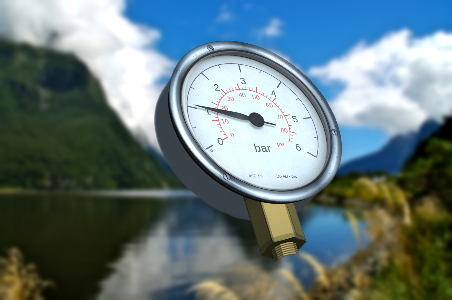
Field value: 1
